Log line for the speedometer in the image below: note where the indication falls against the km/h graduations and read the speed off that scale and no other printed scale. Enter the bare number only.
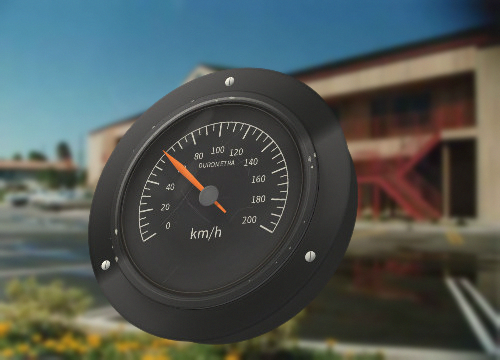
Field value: 60
